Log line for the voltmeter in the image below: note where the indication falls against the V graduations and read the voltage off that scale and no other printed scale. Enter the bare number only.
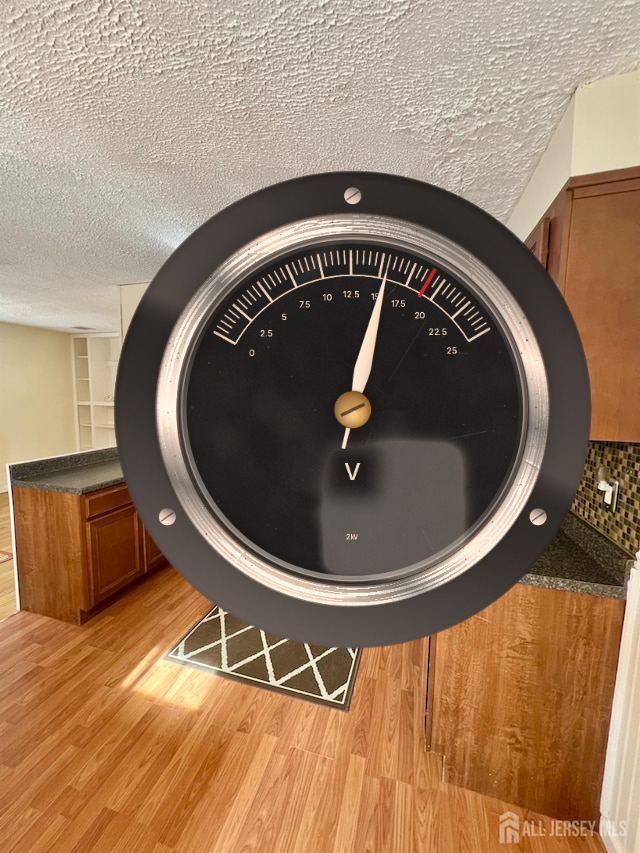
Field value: 15.5
